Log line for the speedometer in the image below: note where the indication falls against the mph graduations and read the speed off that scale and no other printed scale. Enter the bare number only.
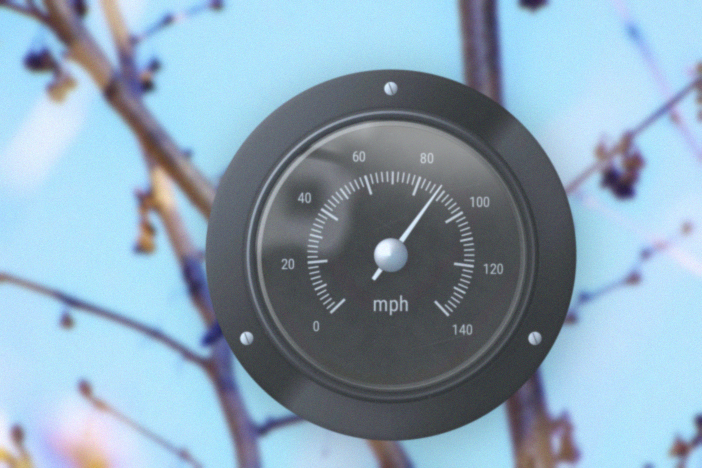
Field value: 88
